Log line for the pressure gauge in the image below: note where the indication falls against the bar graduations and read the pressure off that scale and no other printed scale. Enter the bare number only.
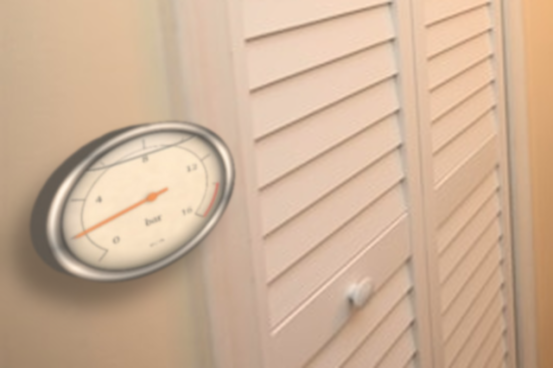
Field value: 2
